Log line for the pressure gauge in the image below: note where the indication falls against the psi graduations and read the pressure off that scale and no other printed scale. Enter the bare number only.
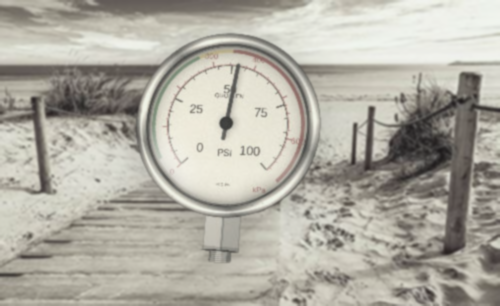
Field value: 52.5
